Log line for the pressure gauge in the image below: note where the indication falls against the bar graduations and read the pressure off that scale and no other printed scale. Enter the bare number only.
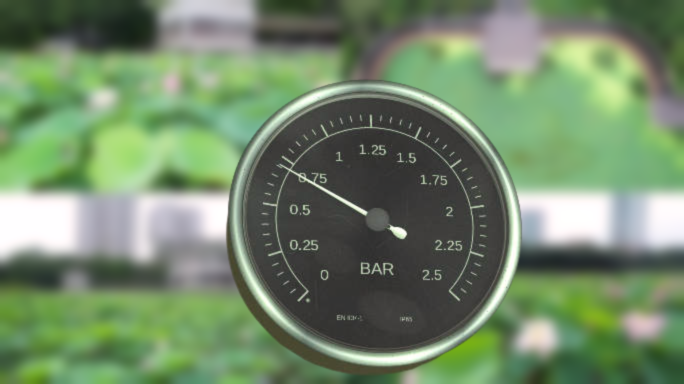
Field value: 0.7
